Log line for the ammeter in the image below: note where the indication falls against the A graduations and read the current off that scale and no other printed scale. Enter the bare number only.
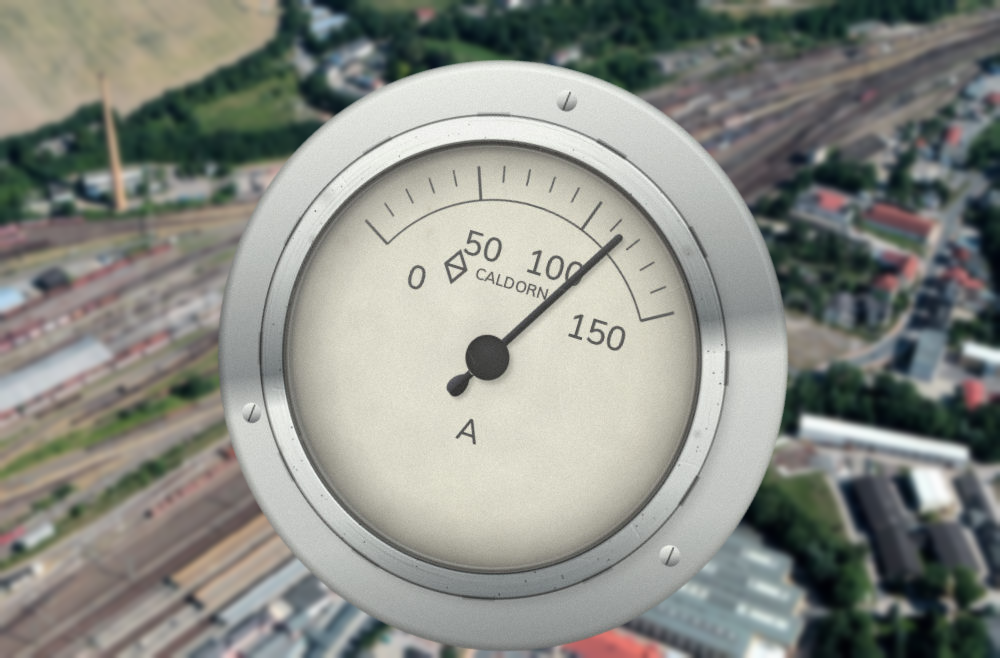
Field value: 115
